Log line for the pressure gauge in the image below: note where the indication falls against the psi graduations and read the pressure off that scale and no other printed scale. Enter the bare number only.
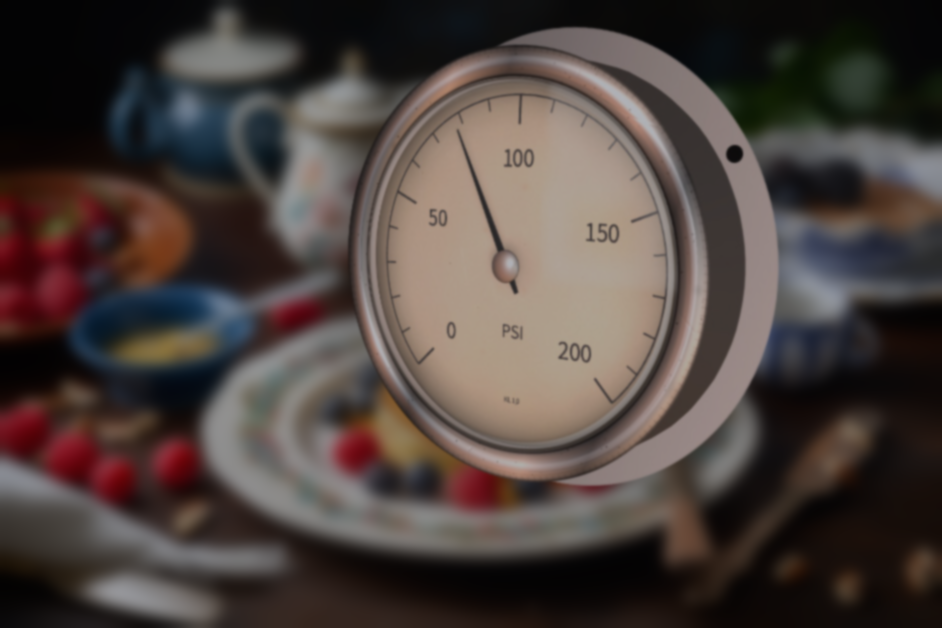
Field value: 80
